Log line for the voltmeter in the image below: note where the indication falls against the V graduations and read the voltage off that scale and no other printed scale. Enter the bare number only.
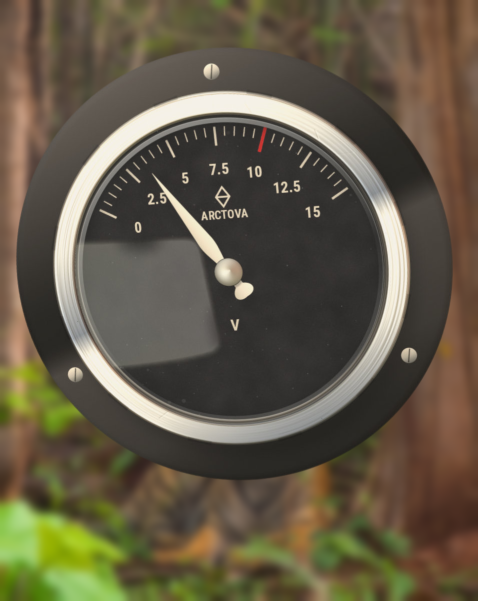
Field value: 3.5
